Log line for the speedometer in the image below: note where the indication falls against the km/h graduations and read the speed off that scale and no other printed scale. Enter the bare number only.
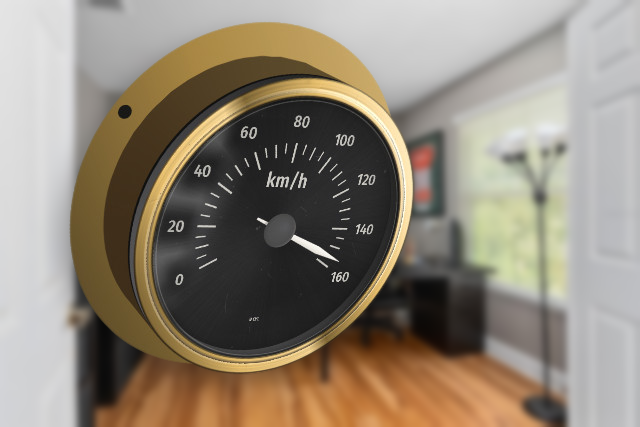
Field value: 155
